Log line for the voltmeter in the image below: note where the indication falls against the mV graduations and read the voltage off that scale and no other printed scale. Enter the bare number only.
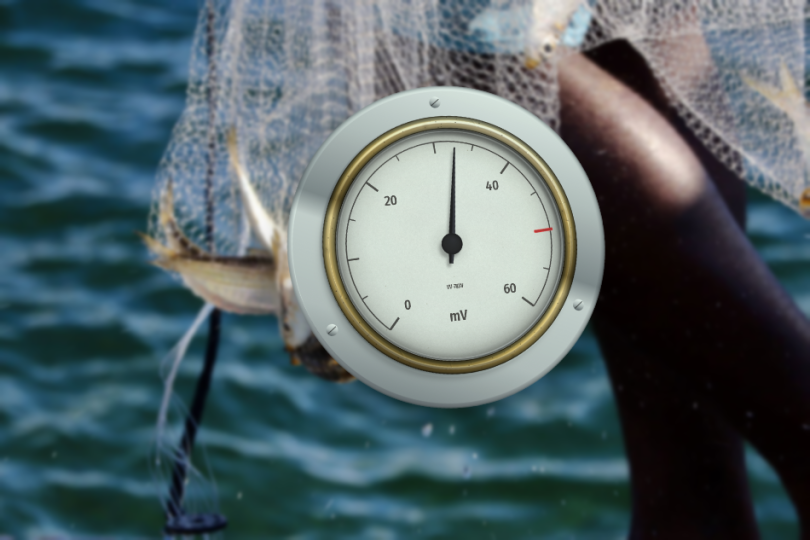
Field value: 32.5
